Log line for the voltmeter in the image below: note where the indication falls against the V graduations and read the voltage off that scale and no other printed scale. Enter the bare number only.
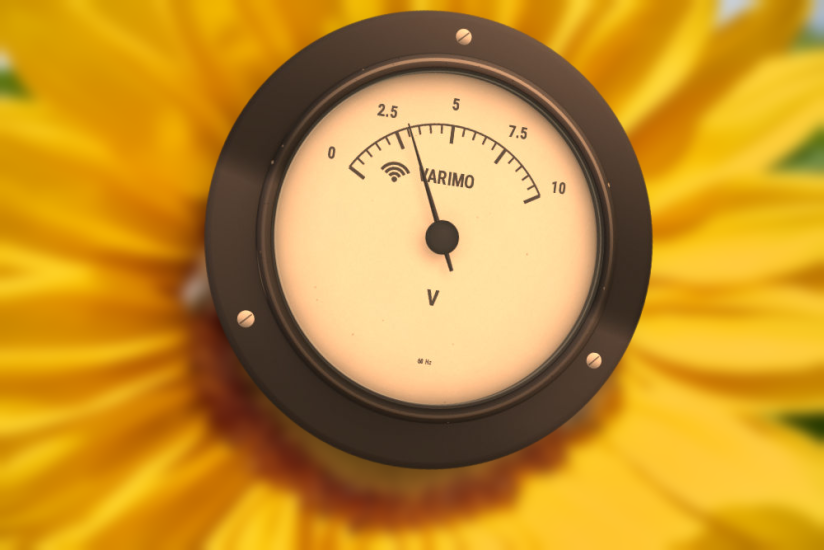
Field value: 3
